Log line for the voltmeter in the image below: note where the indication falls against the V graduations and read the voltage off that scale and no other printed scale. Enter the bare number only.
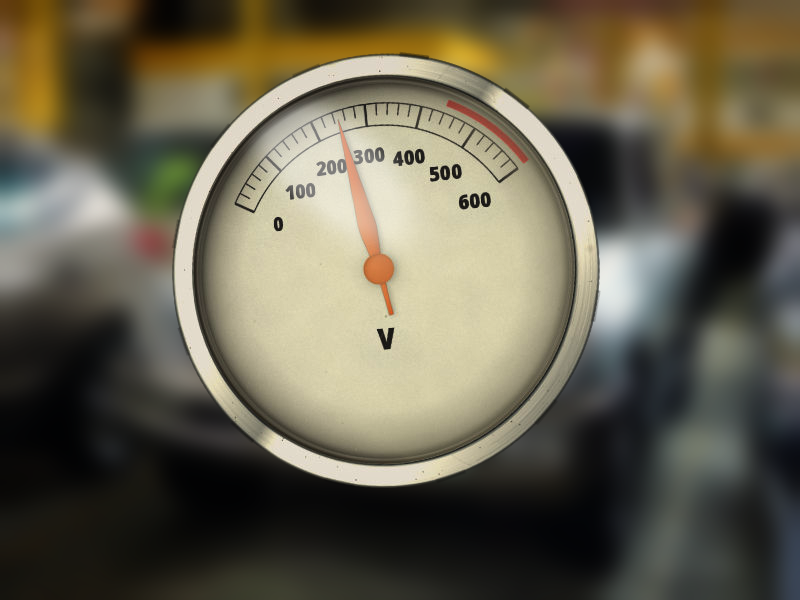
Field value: 250
